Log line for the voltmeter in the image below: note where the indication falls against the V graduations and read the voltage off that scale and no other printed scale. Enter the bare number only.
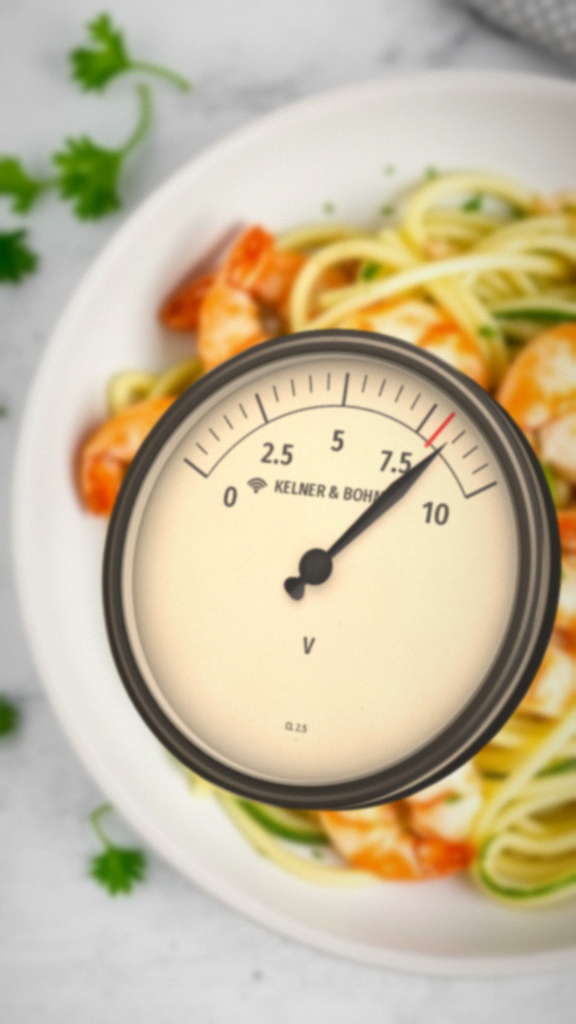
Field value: 8.5
